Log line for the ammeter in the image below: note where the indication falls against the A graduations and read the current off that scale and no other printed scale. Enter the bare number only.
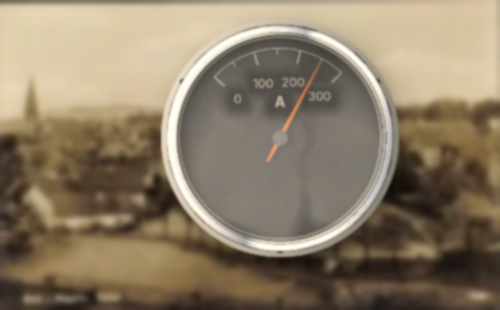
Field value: 250
